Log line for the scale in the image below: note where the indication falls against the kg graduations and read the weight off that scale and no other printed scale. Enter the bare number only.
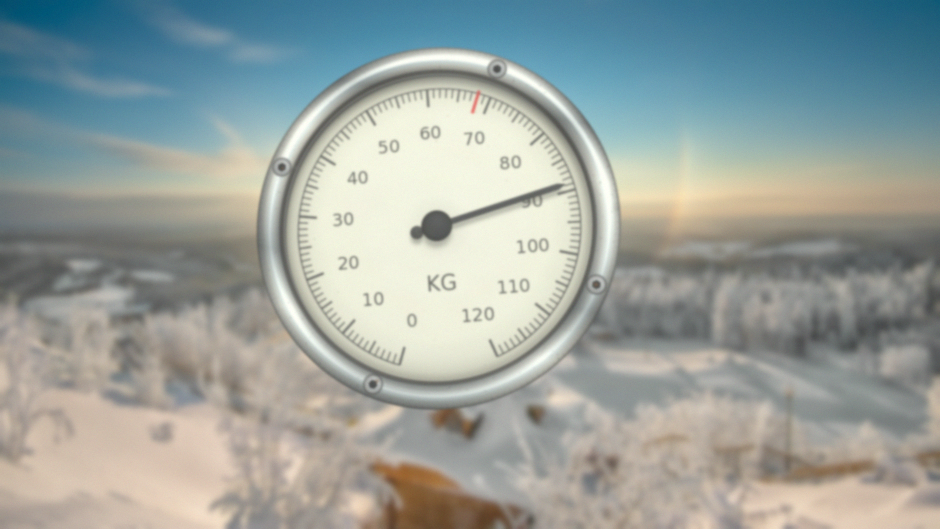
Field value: 89
